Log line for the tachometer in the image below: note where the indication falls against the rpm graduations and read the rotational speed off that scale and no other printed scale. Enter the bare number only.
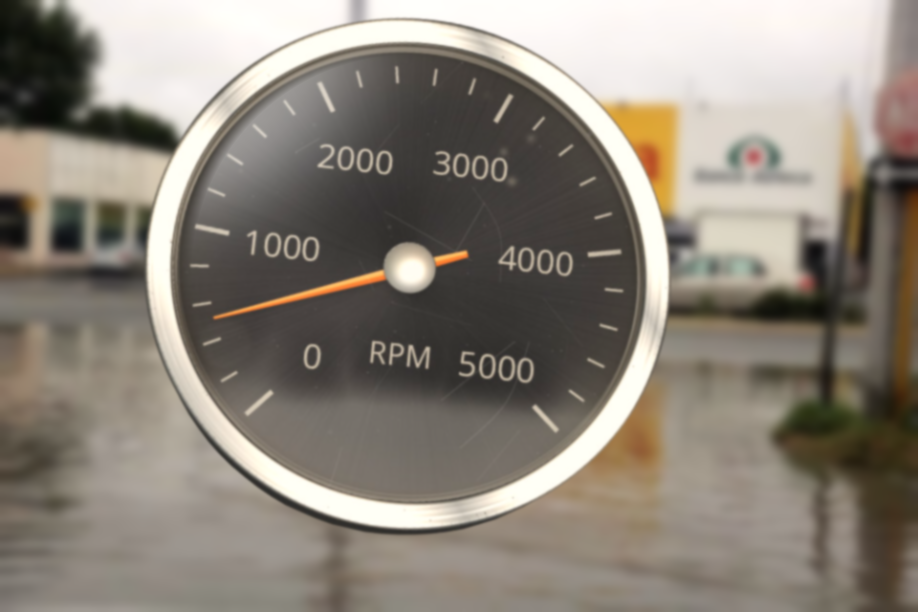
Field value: 500
